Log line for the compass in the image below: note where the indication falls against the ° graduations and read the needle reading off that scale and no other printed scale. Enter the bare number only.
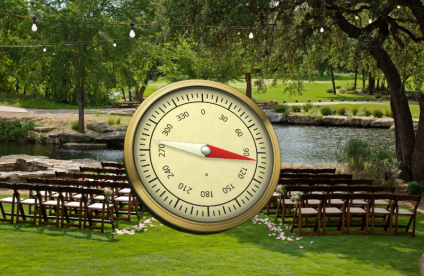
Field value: 100
